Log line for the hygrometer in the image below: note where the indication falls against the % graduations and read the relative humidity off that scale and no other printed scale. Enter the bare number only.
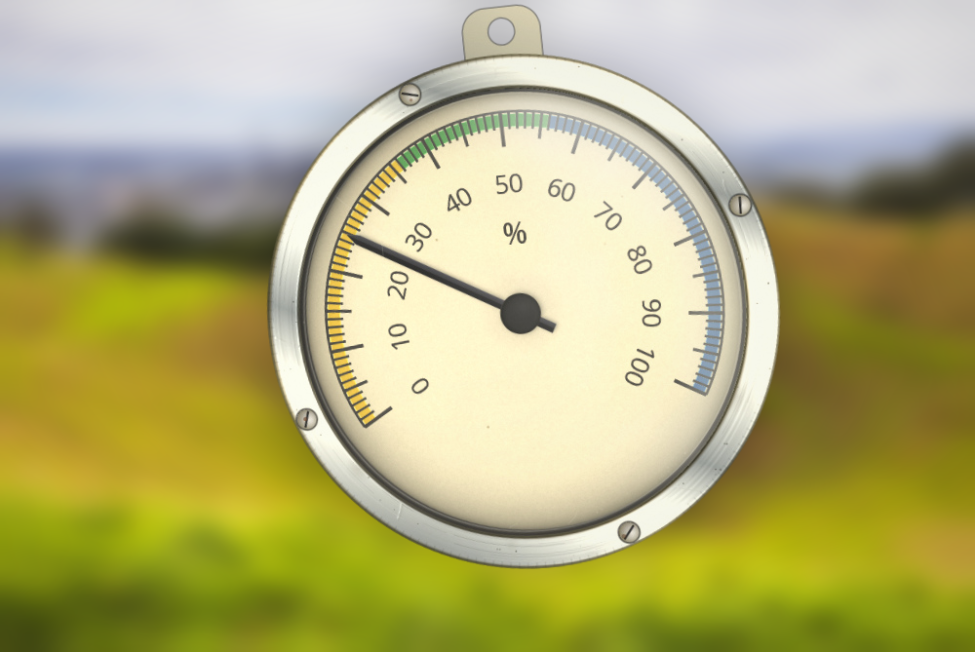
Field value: 25
